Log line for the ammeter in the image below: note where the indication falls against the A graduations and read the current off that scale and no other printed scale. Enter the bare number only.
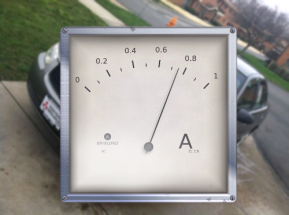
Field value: 0.75
